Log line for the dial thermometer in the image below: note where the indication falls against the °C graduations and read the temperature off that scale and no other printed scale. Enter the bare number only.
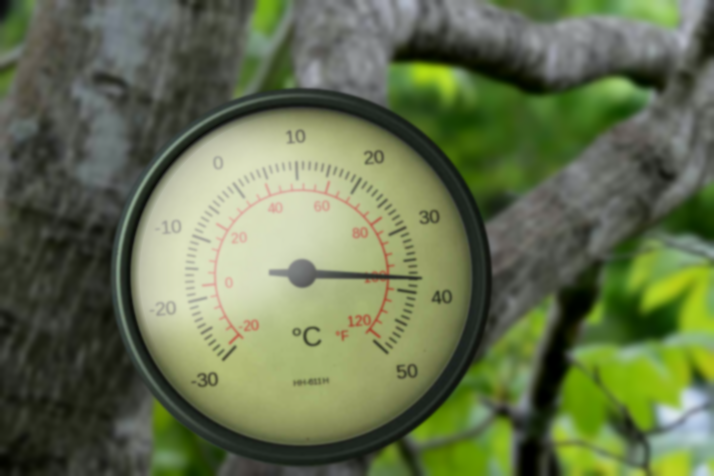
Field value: 38
